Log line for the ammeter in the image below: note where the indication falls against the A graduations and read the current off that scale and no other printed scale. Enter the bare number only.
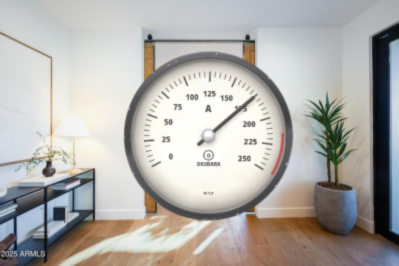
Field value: 175
